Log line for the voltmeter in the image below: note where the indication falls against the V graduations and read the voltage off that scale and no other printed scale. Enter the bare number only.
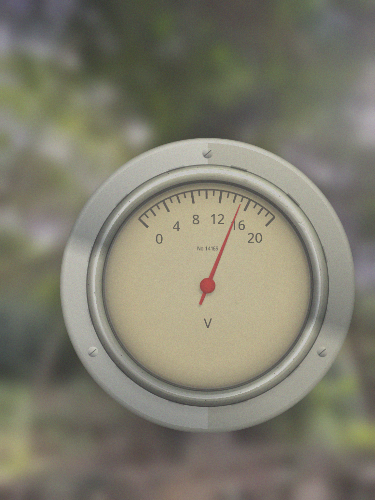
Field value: 15
